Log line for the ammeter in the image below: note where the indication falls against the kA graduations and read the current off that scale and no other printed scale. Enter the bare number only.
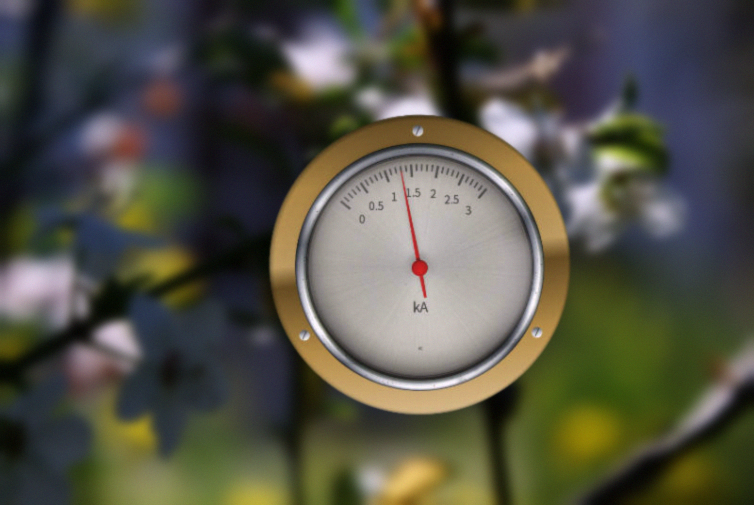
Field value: 1.3
